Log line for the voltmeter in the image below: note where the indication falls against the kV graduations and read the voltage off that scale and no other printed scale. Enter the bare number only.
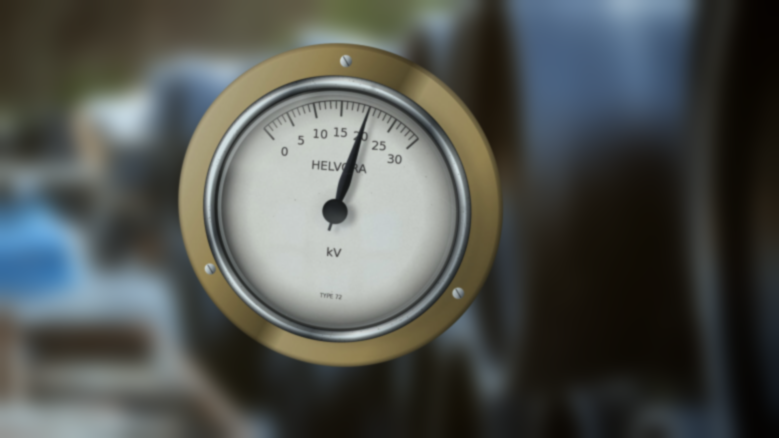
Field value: 20
